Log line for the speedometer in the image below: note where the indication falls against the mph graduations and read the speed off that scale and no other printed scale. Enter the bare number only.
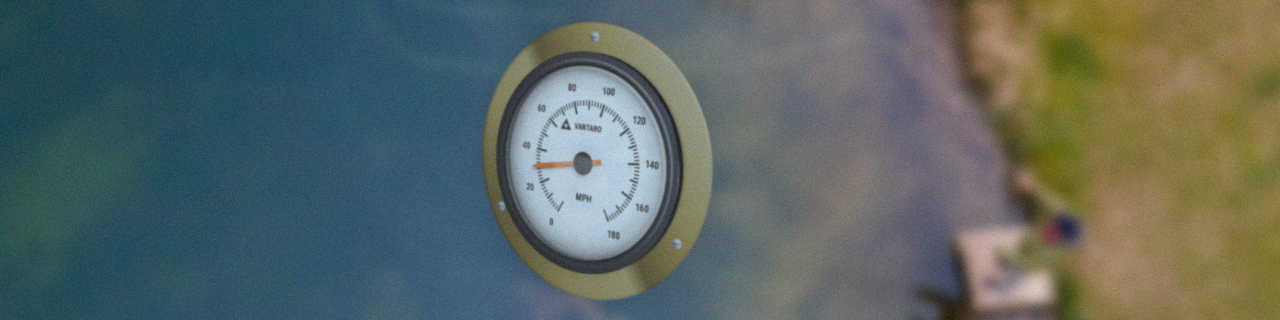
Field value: 30
